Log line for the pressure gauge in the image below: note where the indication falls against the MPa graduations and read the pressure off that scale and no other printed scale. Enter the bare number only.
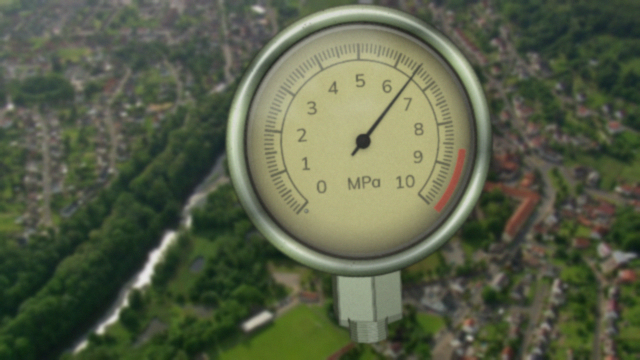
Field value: 6.5
